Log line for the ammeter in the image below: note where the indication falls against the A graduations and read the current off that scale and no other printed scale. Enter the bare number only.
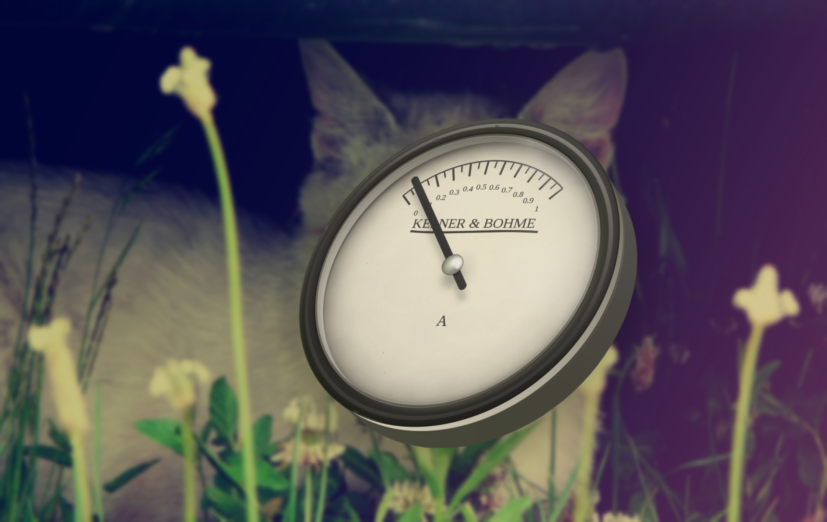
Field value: 0.1
